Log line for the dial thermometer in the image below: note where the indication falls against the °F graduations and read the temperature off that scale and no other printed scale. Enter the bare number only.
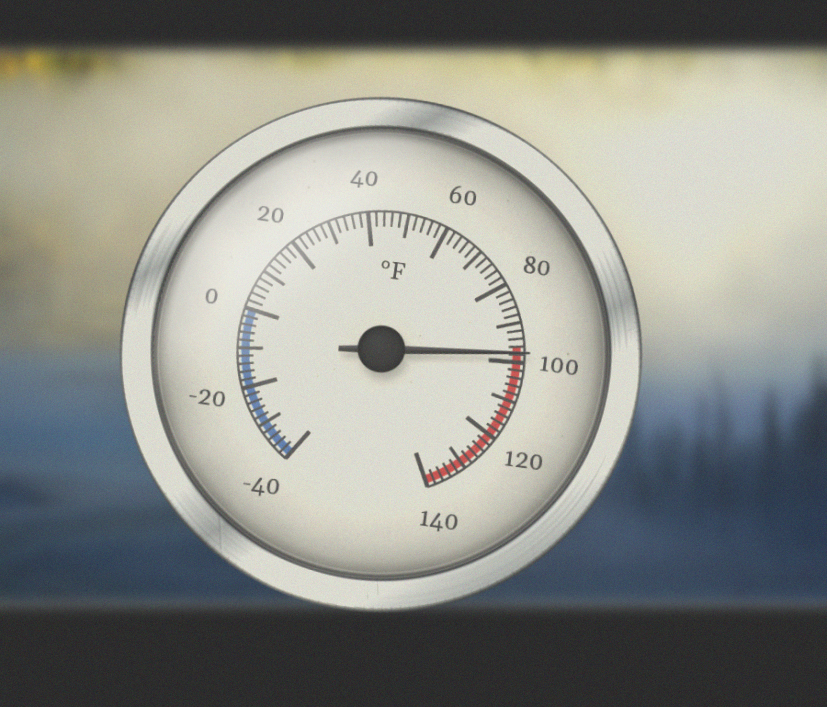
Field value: 98
